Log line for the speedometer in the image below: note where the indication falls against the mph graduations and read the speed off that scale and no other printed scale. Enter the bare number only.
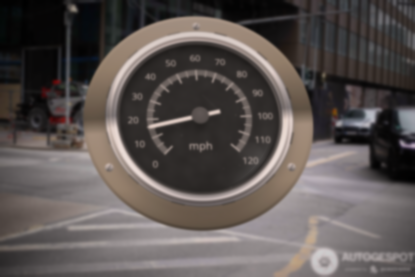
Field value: 15
